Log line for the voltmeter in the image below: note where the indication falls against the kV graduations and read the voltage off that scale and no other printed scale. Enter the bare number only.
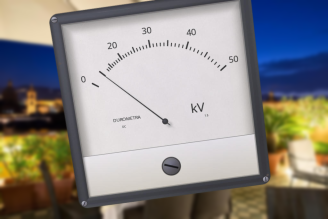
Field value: 10
